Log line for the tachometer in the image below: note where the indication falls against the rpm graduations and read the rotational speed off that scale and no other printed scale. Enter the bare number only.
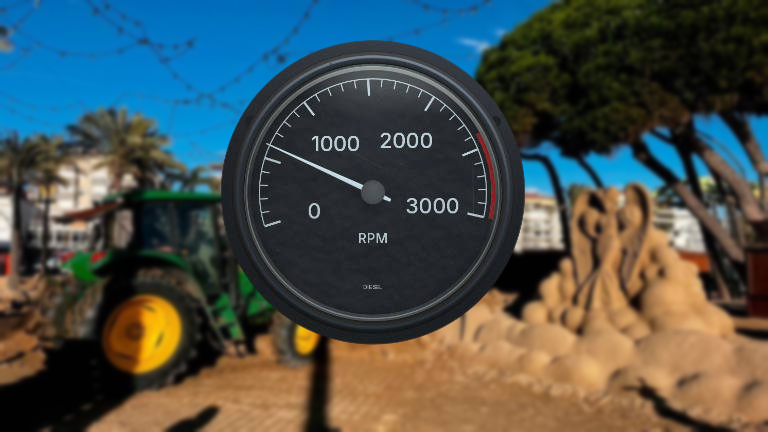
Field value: 600
